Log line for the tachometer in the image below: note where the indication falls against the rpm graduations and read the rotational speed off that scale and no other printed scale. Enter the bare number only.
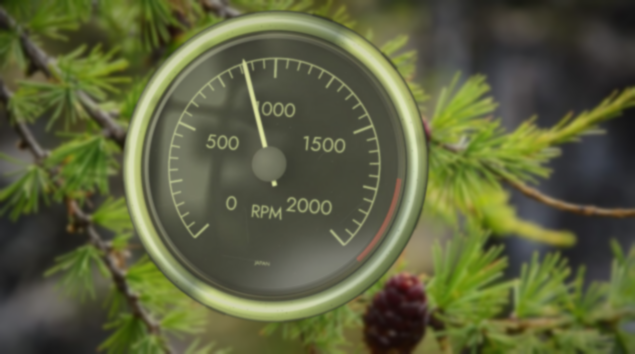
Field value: 875
